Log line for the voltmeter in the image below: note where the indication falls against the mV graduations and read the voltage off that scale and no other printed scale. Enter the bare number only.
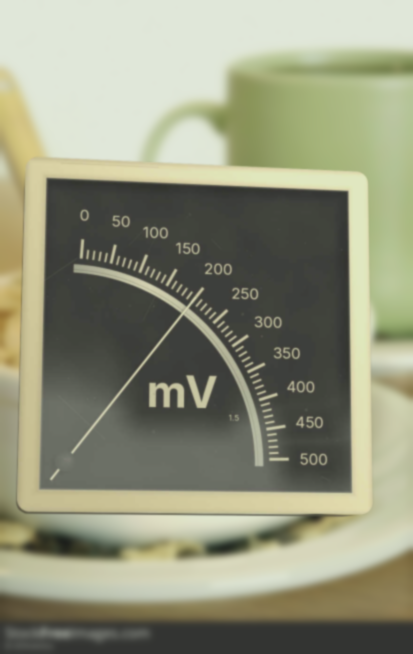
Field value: 200
